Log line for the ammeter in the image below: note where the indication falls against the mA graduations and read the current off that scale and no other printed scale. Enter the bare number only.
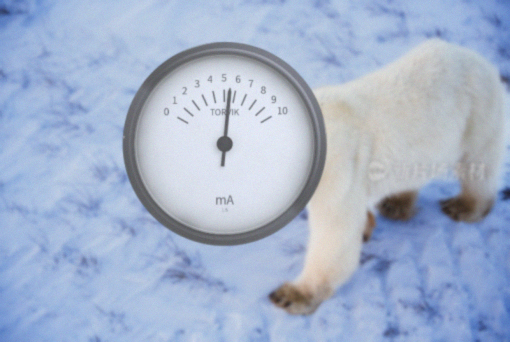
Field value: 5.5
